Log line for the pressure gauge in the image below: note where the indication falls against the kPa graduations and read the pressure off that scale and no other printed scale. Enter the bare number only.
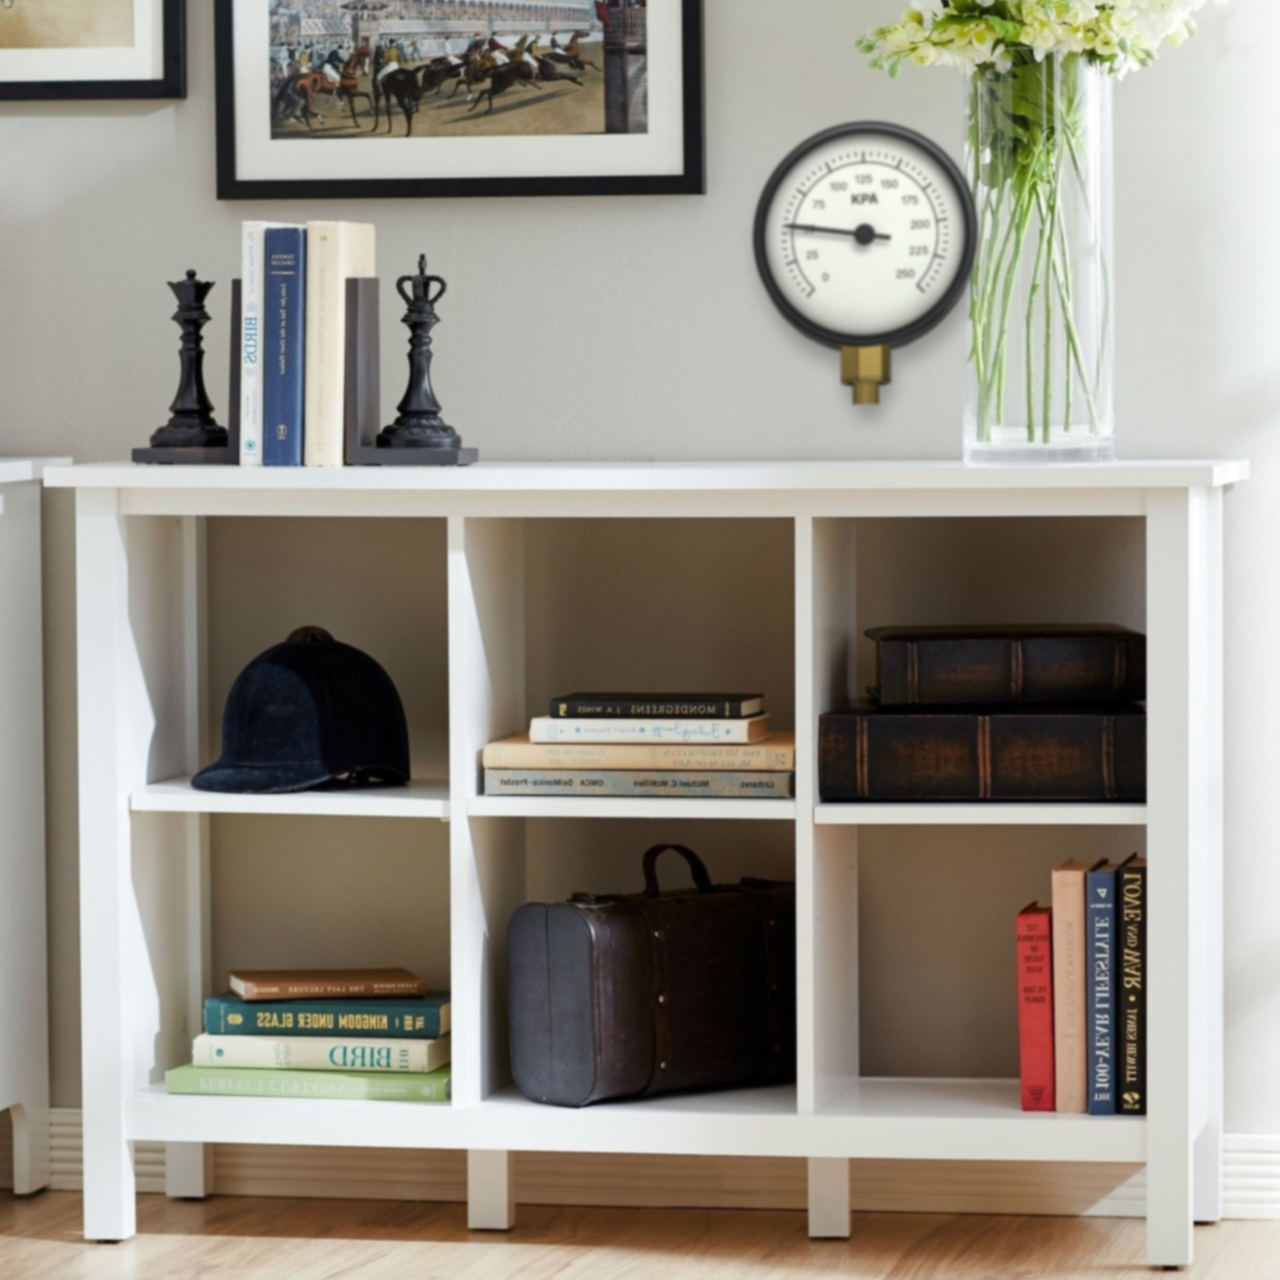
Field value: 50
